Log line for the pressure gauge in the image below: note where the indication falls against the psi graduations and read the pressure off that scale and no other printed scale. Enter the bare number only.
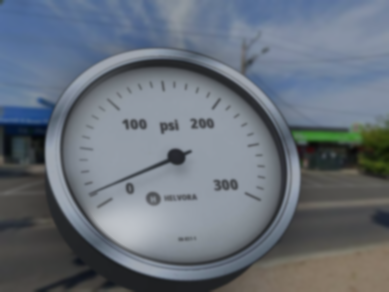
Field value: 10
